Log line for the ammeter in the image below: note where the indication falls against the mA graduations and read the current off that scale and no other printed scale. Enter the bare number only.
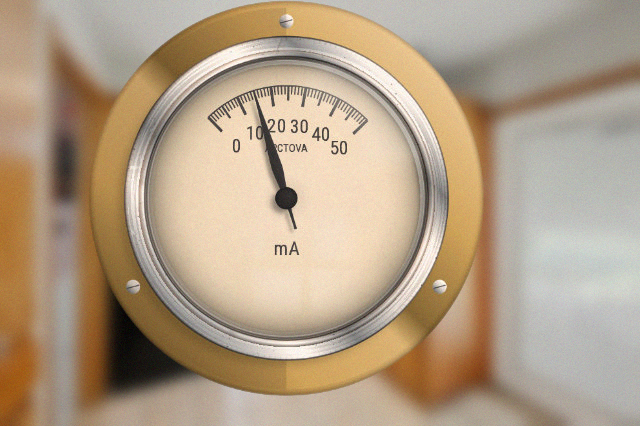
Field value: 15
